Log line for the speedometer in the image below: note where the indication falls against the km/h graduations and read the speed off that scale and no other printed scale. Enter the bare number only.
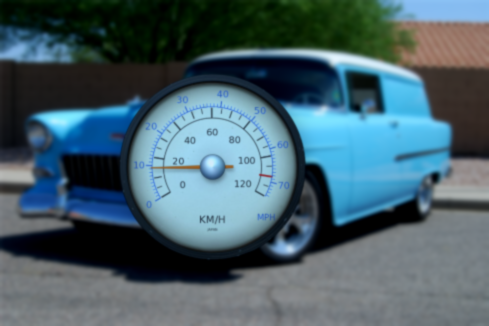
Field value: 15
